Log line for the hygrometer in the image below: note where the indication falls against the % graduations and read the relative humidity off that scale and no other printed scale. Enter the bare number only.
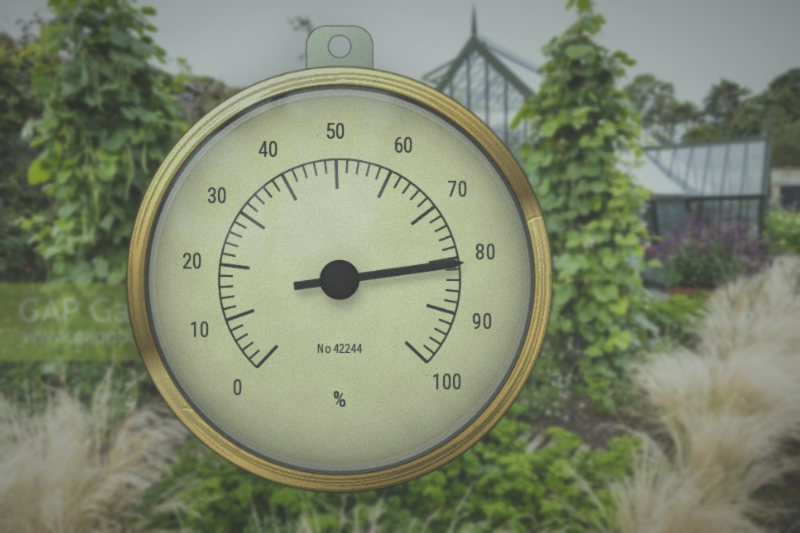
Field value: 81
